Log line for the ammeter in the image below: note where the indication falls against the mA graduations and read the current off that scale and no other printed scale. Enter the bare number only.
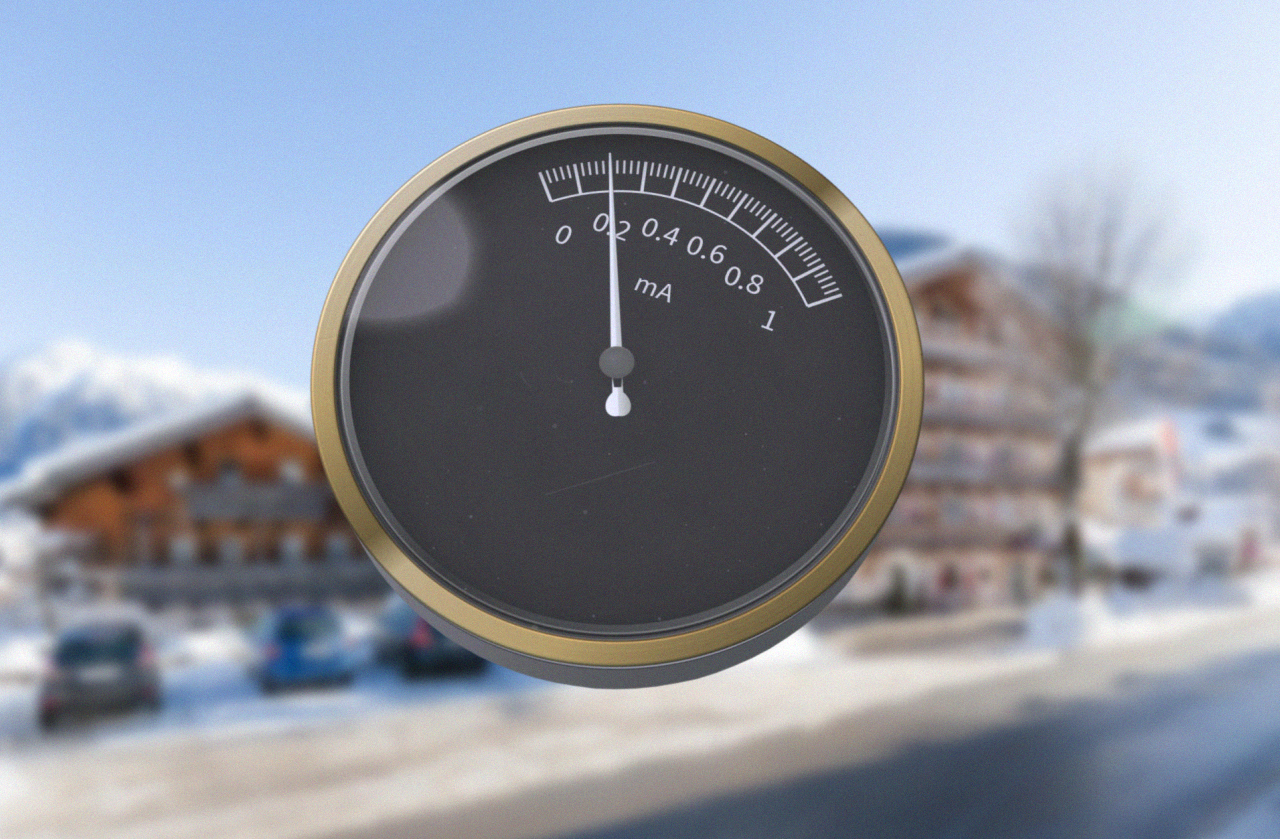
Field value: 0.2
